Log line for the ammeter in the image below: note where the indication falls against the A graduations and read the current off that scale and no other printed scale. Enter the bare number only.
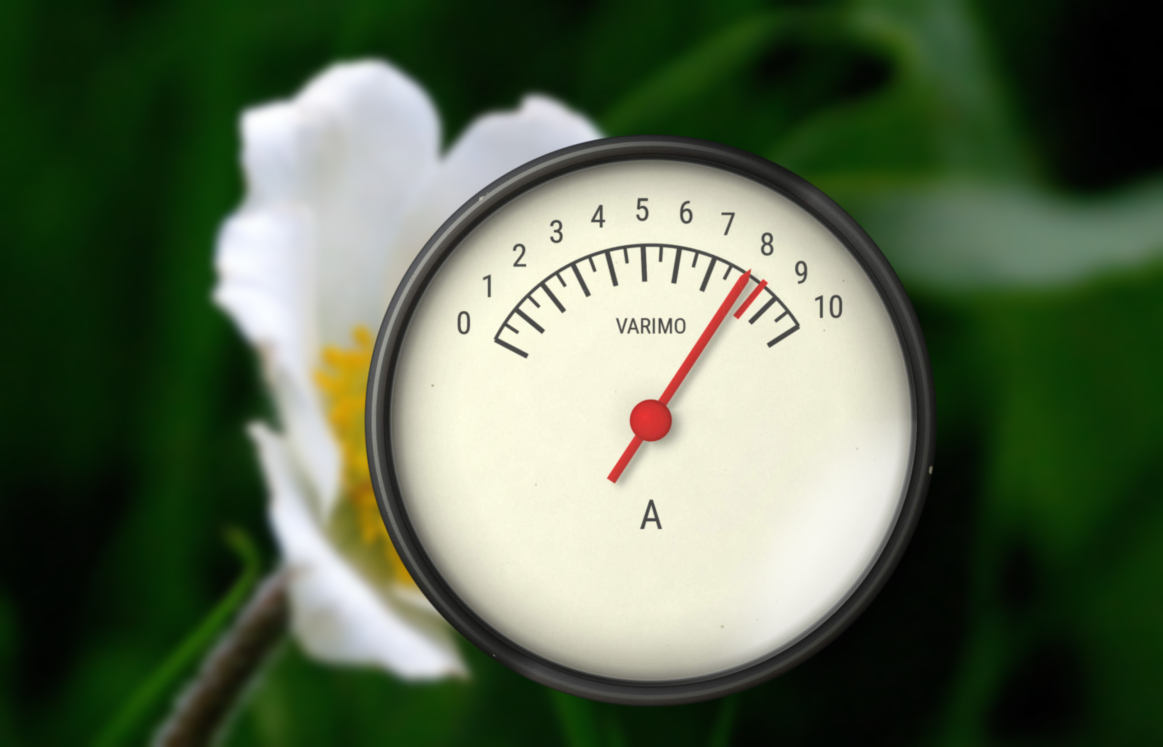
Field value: 8
